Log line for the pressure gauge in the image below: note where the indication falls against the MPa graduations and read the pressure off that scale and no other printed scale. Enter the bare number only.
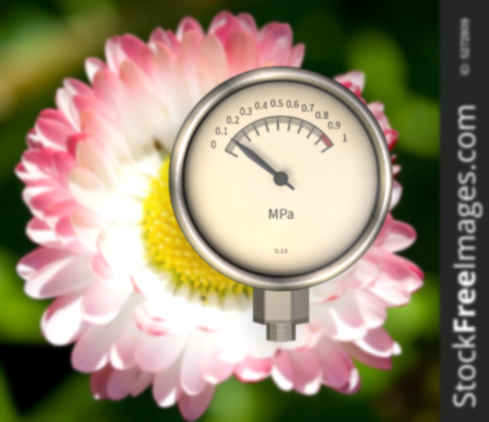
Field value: 0.1
